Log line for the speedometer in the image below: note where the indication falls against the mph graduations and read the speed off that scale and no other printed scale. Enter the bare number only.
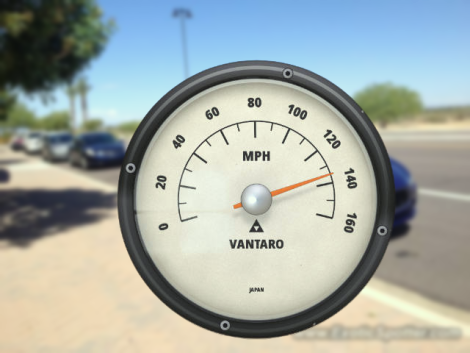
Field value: 135
